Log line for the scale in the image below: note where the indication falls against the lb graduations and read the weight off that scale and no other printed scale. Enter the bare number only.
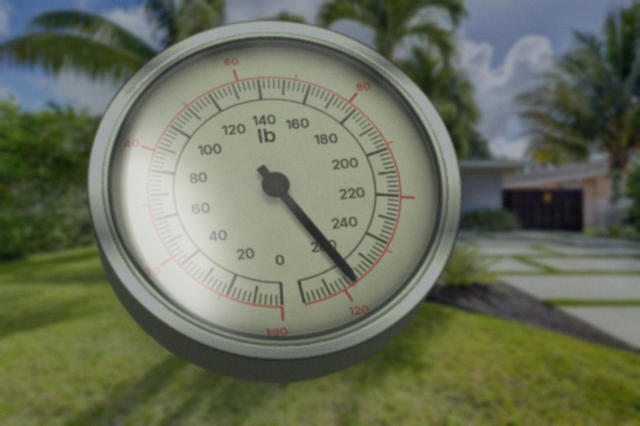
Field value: 260
